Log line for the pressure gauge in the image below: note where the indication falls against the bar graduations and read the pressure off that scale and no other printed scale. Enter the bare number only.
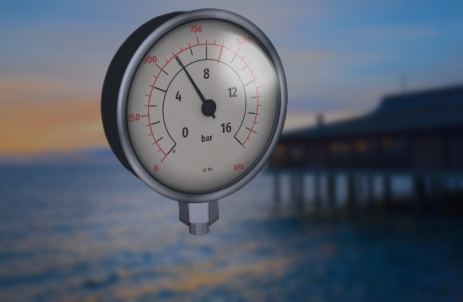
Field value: 6
